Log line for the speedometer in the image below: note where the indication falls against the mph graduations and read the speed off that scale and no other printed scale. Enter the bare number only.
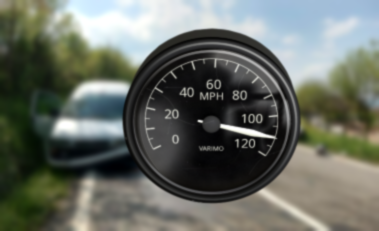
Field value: 110
